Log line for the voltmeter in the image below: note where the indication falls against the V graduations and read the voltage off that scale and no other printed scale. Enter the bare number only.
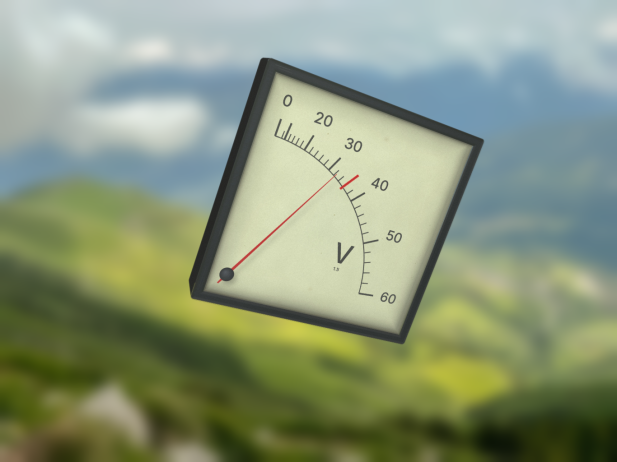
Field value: 32
